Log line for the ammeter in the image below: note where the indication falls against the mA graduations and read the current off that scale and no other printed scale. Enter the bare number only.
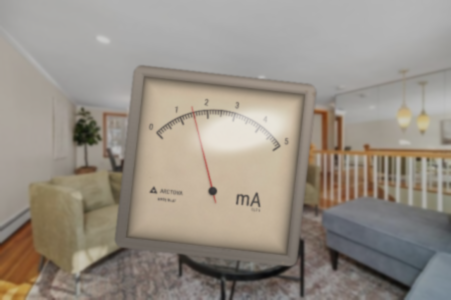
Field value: 1.5
